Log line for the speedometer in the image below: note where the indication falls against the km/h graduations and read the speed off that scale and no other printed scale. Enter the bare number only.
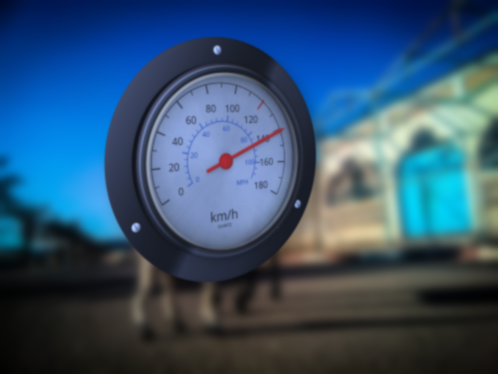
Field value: 140
